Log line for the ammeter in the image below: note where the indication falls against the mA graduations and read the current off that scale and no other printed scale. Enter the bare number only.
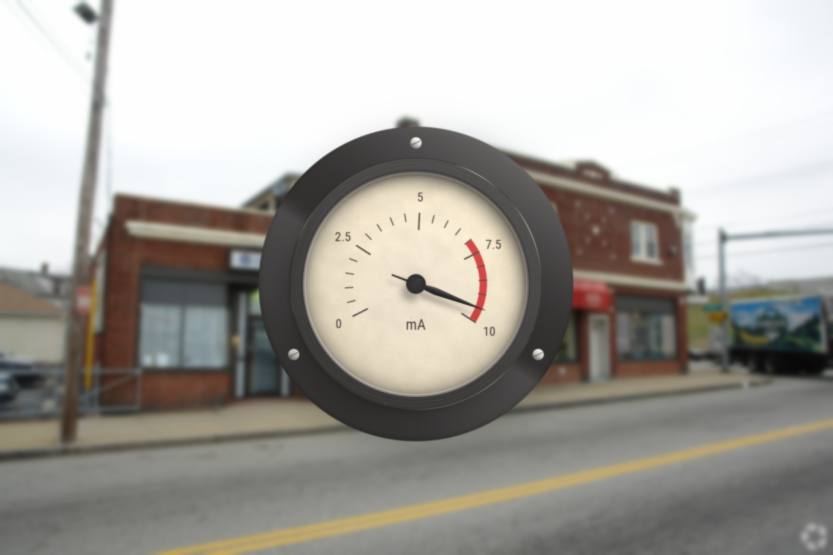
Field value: 9.5
